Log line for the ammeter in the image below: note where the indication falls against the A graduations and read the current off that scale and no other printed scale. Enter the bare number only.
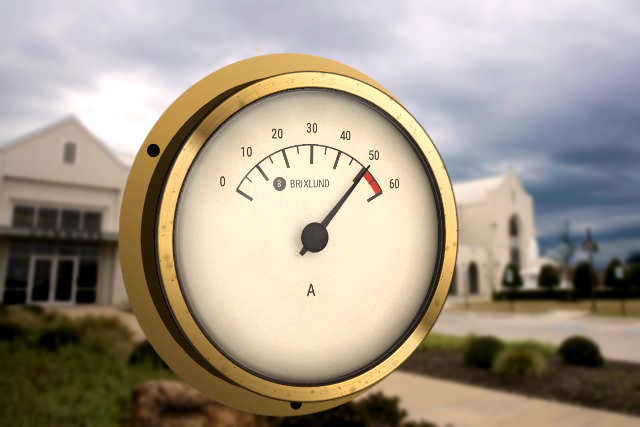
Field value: 50
